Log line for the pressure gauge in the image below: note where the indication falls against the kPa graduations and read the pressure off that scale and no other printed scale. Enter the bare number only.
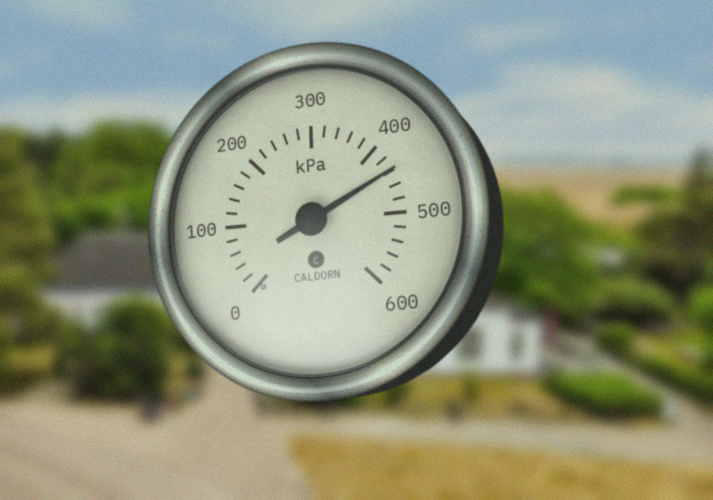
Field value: 440
